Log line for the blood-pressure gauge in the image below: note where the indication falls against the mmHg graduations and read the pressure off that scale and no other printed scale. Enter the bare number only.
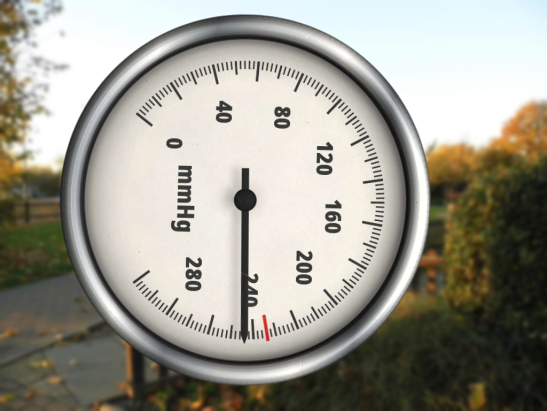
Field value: 244
